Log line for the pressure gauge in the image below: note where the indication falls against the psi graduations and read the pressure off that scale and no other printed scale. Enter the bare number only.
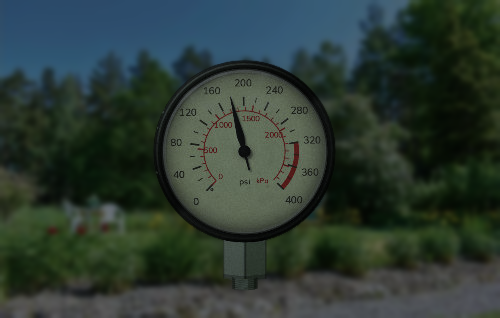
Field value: 180
